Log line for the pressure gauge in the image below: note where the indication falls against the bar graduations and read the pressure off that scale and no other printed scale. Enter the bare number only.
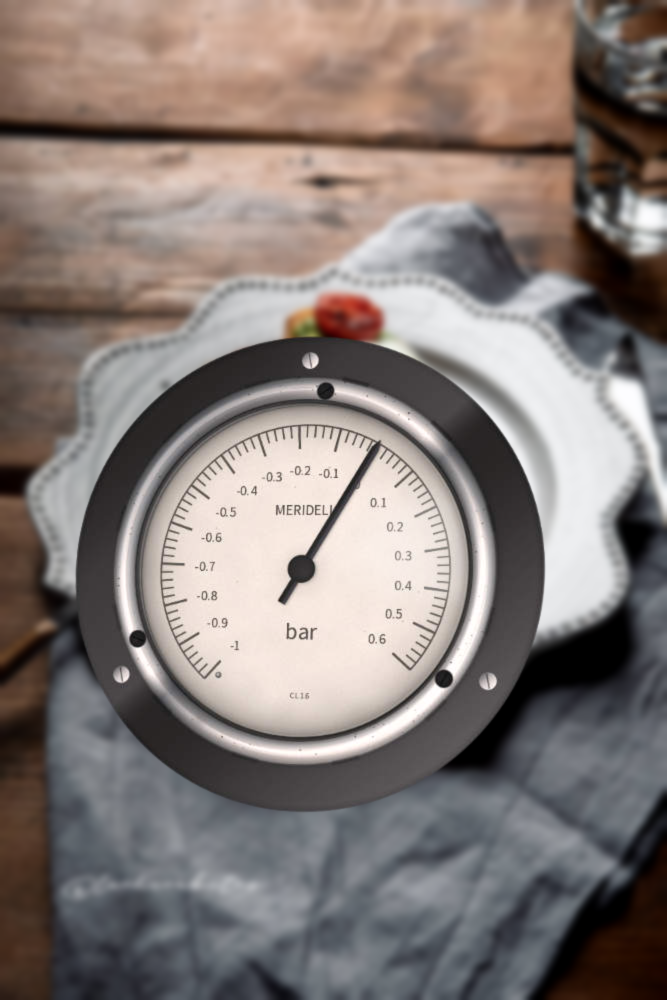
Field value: 0
